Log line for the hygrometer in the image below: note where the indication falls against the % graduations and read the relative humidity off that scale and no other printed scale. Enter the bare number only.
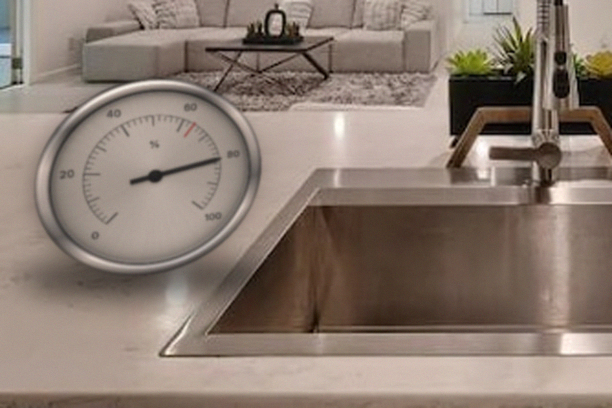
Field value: 80
